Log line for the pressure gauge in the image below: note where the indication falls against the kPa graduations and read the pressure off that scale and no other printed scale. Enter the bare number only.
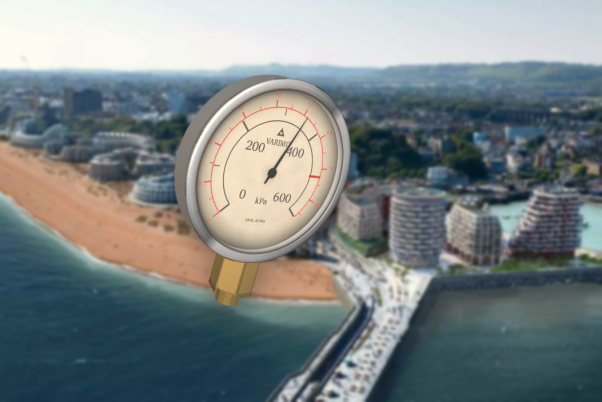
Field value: 350
